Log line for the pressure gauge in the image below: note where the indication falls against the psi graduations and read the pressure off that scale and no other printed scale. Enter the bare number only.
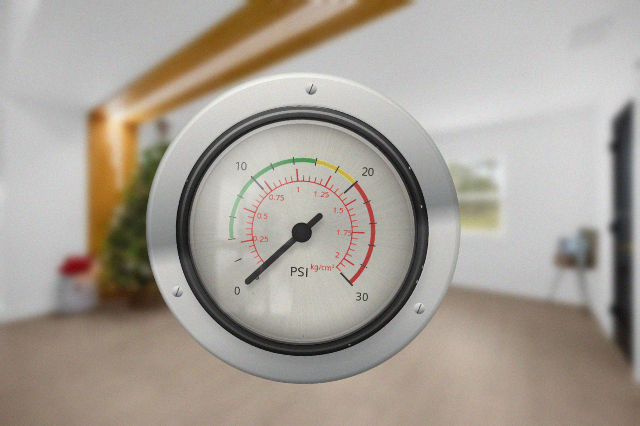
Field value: 0
